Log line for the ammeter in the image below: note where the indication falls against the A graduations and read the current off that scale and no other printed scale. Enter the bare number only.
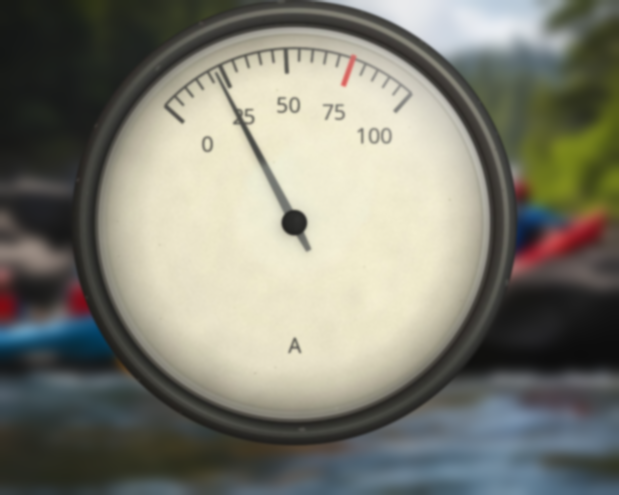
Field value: 22.5
